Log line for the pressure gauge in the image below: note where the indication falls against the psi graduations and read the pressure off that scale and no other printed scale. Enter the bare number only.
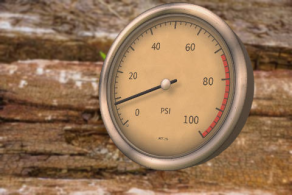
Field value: 8
